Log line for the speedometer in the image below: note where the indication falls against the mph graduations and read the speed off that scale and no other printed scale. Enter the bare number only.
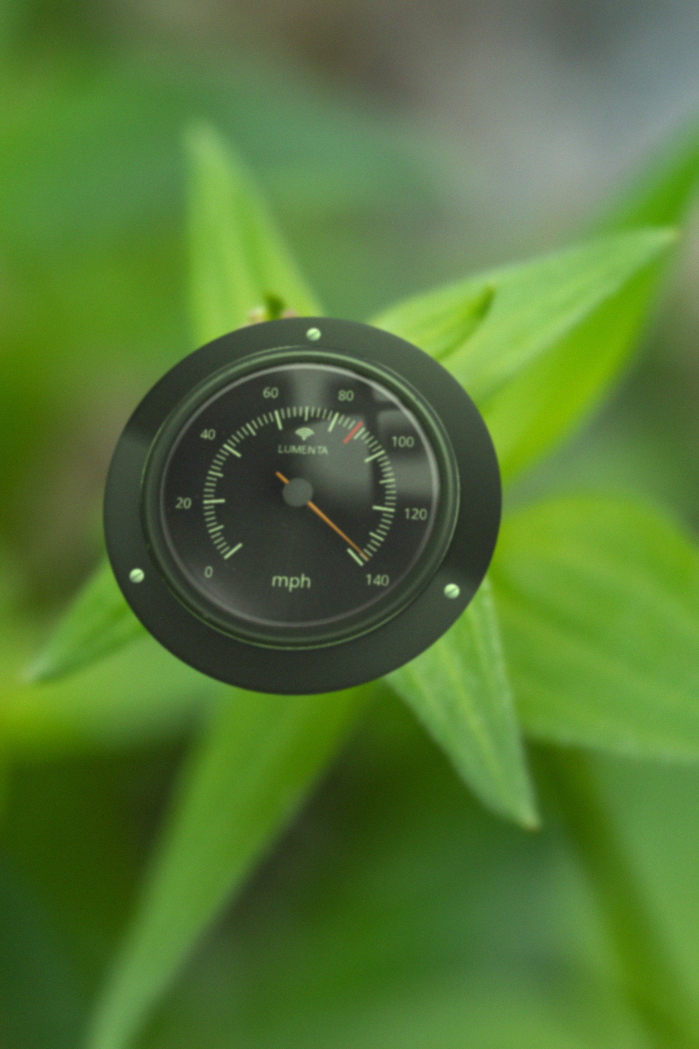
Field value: 138
